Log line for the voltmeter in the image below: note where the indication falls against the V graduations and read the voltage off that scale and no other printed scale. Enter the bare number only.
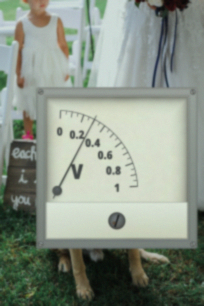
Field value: 0.3
